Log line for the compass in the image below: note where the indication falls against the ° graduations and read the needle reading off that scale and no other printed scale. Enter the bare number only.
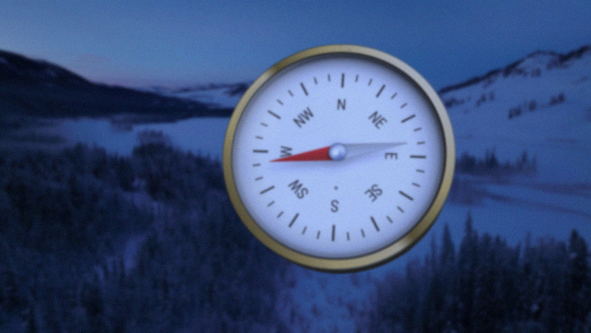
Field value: 260
